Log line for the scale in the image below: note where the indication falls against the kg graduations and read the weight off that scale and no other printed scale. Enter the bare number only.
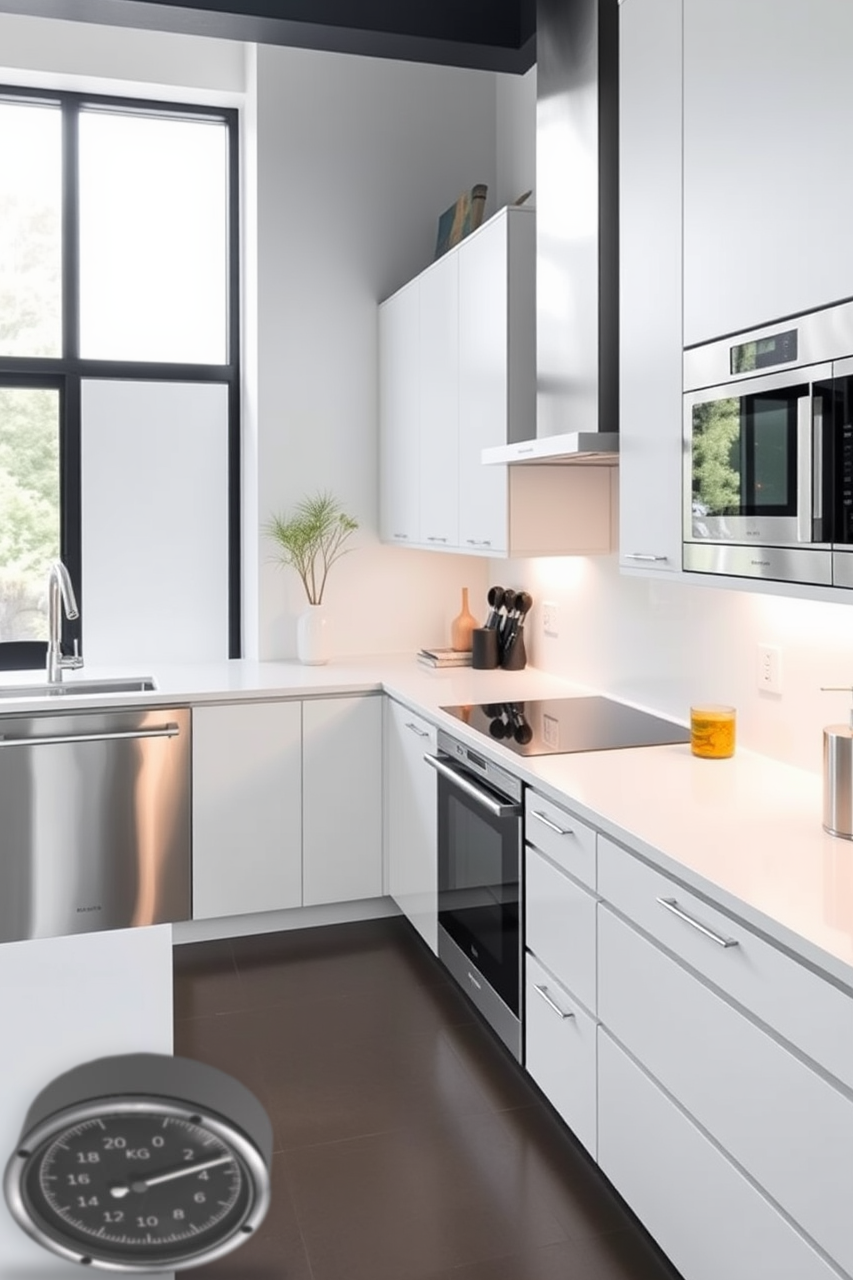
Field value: 3
